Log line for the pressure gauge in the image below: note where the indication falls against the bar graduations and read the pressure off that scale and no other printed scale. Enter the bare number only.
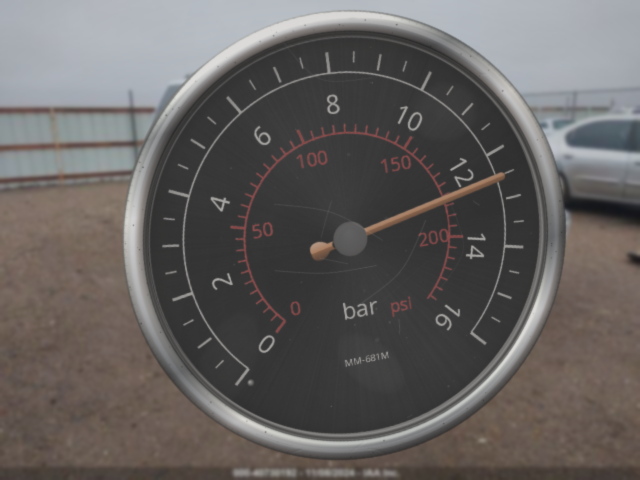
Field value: 12.5
